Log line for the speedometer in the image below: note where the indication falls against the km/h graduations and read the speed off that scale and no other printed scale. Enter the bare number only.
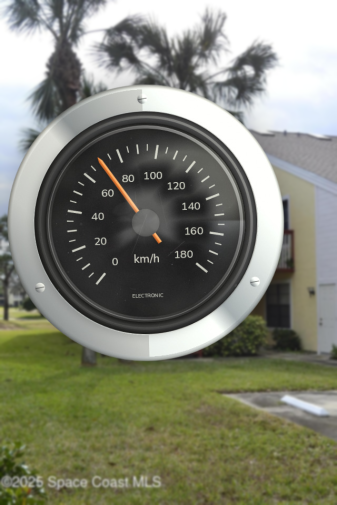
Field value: 70
